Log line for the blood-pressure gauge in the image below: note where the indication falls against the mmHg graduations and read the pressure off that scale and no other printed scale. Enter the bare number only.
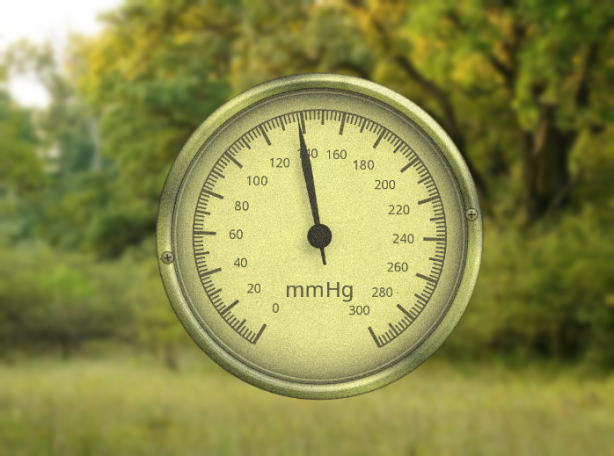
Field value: 138
